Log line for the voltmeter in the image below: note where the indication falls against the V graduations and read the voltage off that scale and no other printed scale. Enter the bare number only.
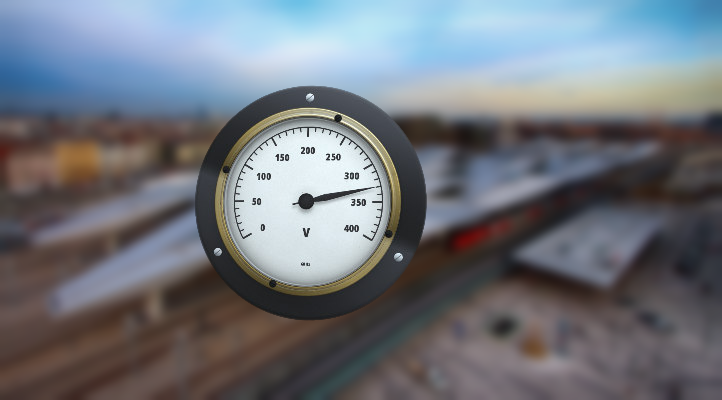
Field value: 330
